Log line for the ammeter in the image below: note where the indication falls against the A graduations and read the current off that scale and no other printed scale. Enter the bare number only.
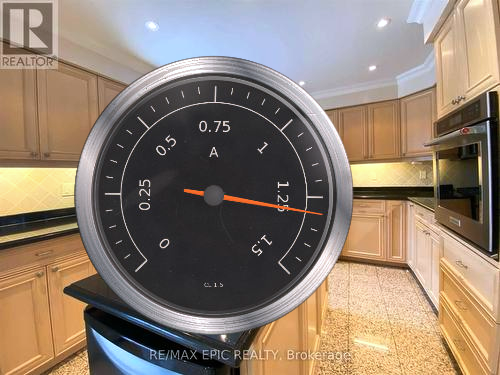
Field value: 1.3
